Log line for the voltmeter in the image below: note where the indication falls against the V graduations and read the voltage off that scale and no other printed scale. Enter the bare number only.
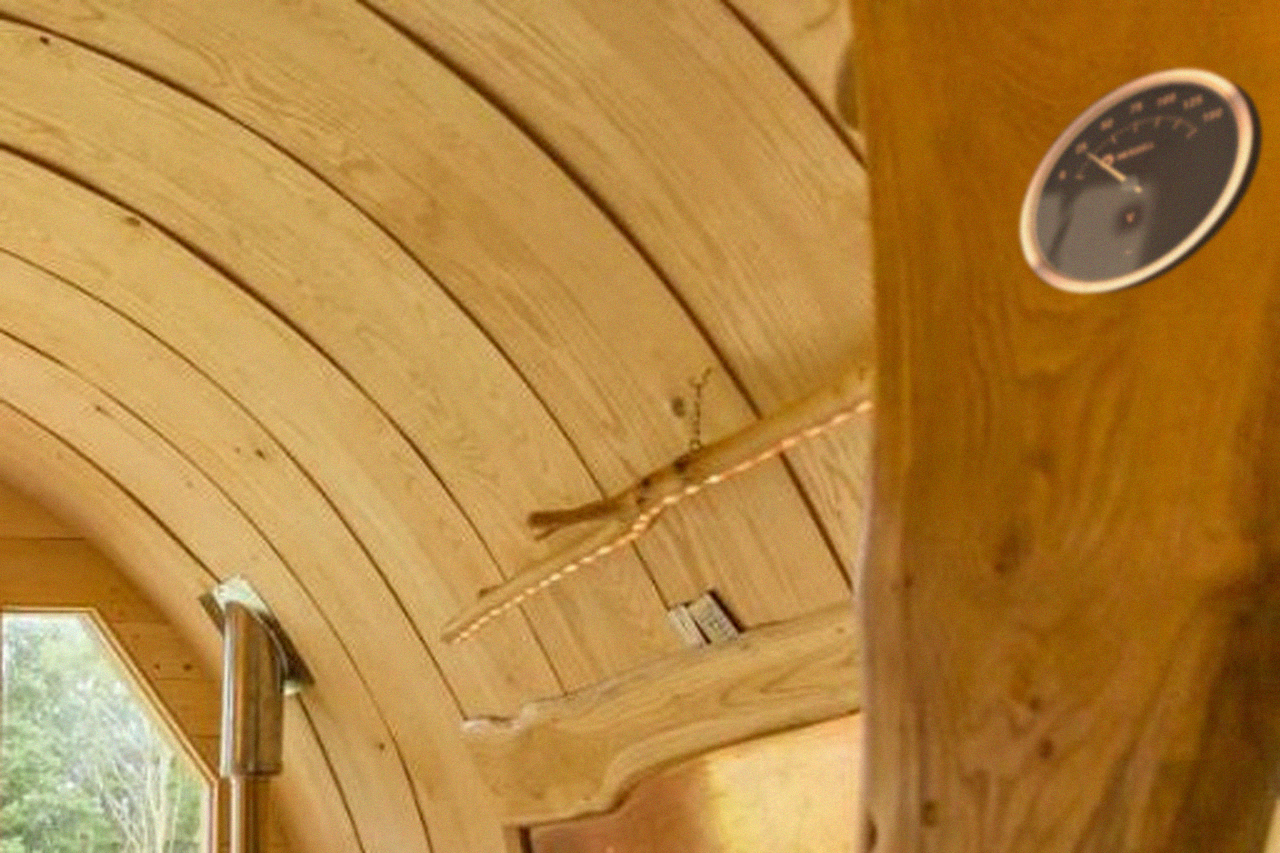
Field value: 25
